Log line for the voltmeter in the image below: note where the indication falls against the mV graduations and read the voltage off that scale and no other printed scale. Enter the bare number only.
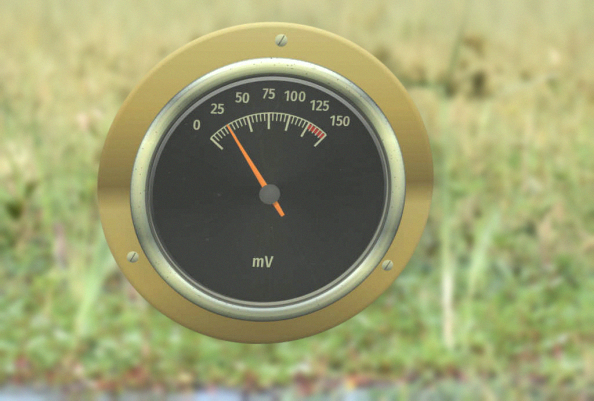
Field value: 25
